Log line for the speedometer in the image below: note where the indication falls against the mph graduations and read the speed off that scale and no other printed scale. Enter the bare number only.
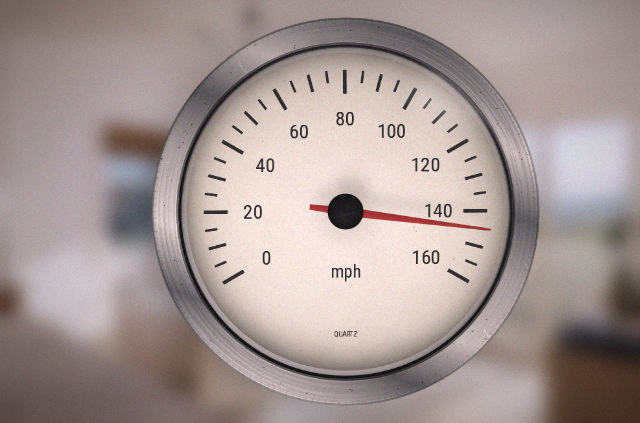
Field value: 145
